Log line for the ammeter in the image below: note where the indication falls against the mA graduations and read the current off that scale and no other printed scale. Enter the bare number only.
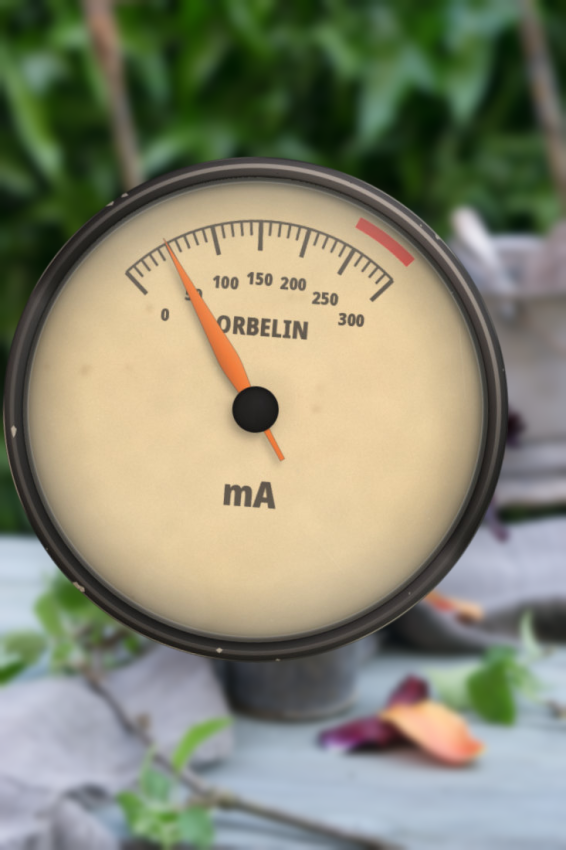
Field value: 50
